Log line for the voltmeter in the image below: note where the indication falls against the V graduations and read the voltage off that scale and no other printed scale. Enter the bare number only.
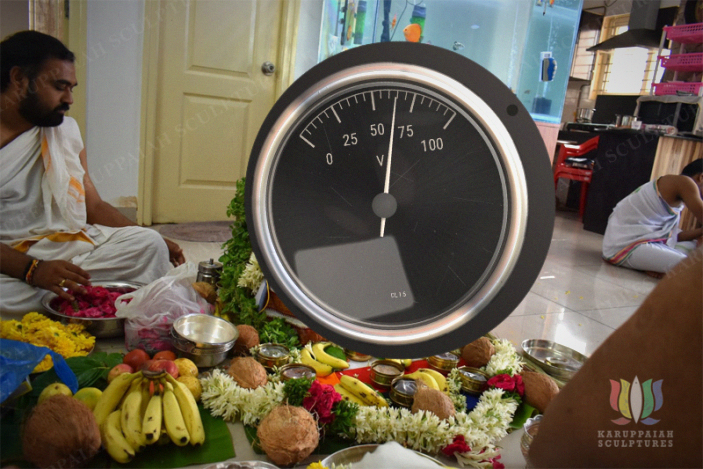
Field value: 65
